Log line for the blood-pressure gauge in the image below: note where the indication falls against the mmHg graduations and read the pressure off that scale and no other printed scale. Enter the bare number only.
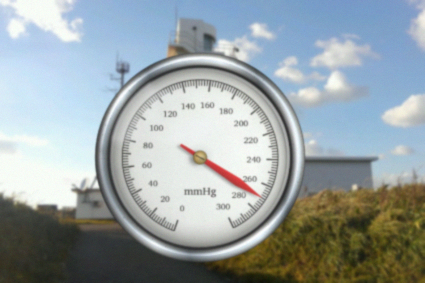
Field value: 270
